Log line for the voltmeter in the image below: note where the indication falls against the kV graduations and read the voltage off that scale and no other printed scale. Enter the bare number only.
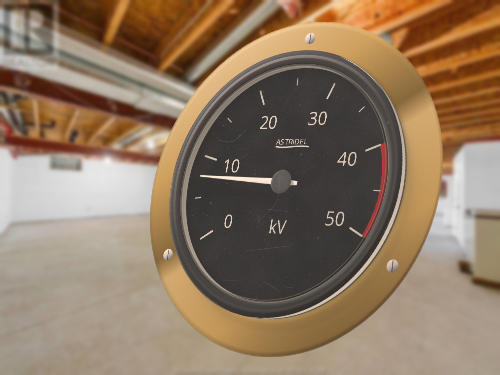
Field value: 7.5
